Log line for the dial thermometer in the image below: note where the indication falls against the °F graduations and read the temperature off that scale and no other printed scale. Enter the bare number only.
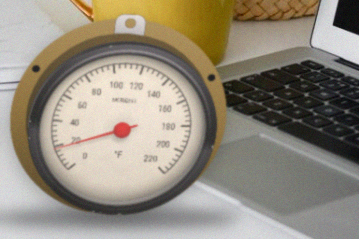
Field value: 20
